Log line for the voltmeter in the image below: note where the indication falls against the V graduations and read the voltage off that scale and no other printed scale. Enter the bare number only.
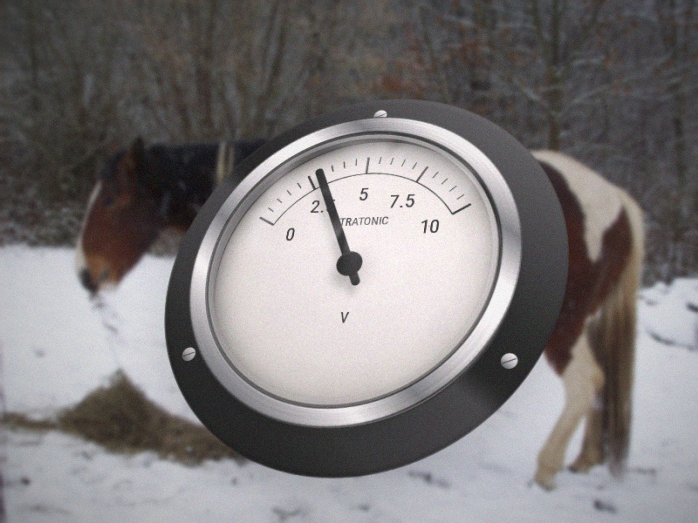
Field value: 3
